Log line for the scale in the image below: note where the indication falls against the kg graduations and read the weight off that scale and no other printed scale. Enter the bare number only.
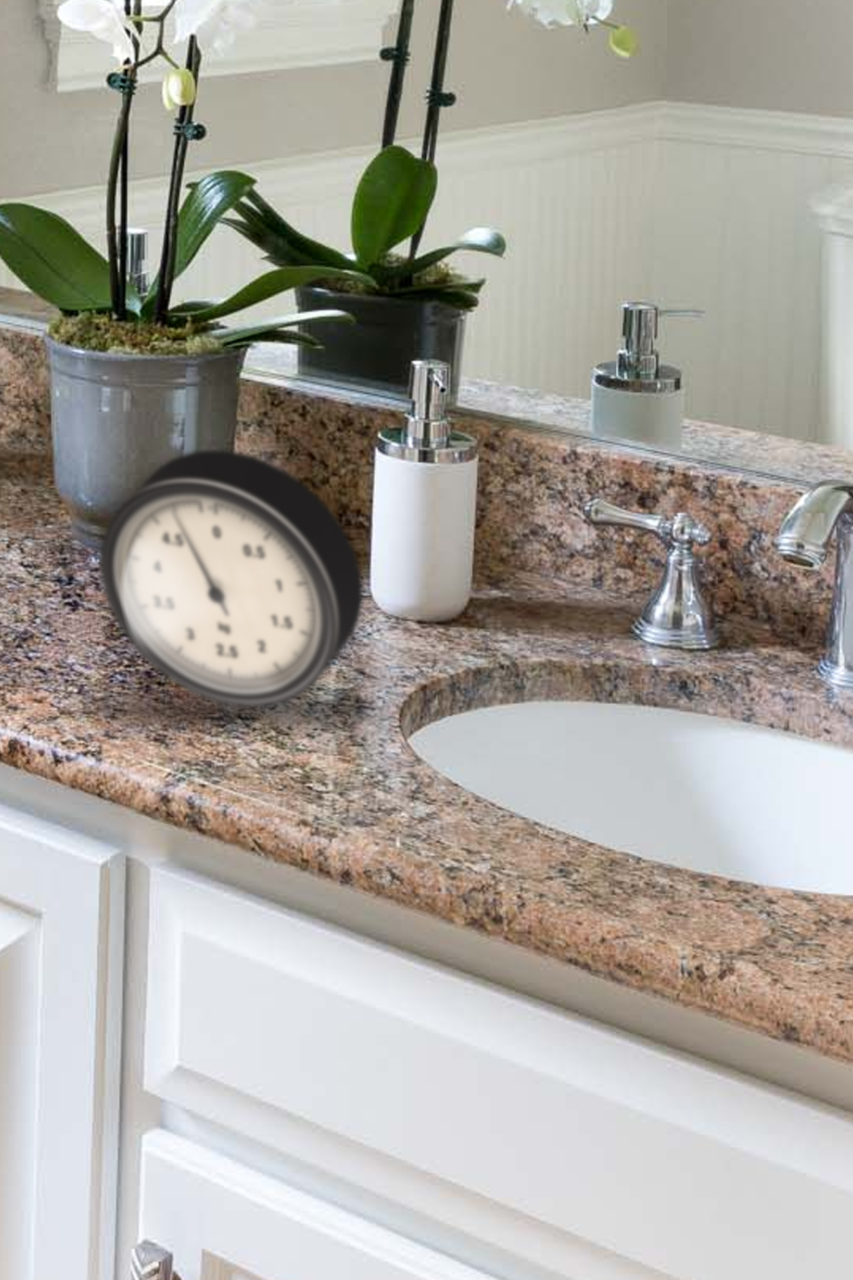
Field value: 4.75
